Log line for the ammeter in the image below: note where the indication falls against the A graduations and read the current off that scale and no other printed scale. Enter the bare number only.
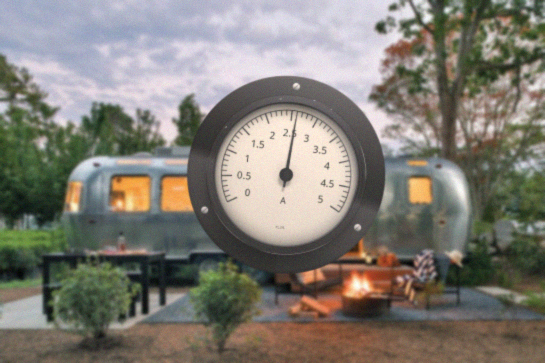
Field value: 2.6
